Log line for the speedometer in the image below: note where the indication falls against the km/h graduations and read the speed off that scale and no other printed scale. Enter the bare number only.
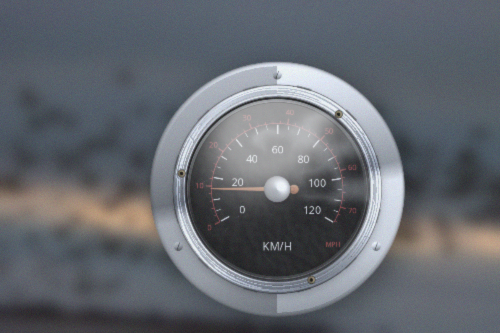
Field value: 15
